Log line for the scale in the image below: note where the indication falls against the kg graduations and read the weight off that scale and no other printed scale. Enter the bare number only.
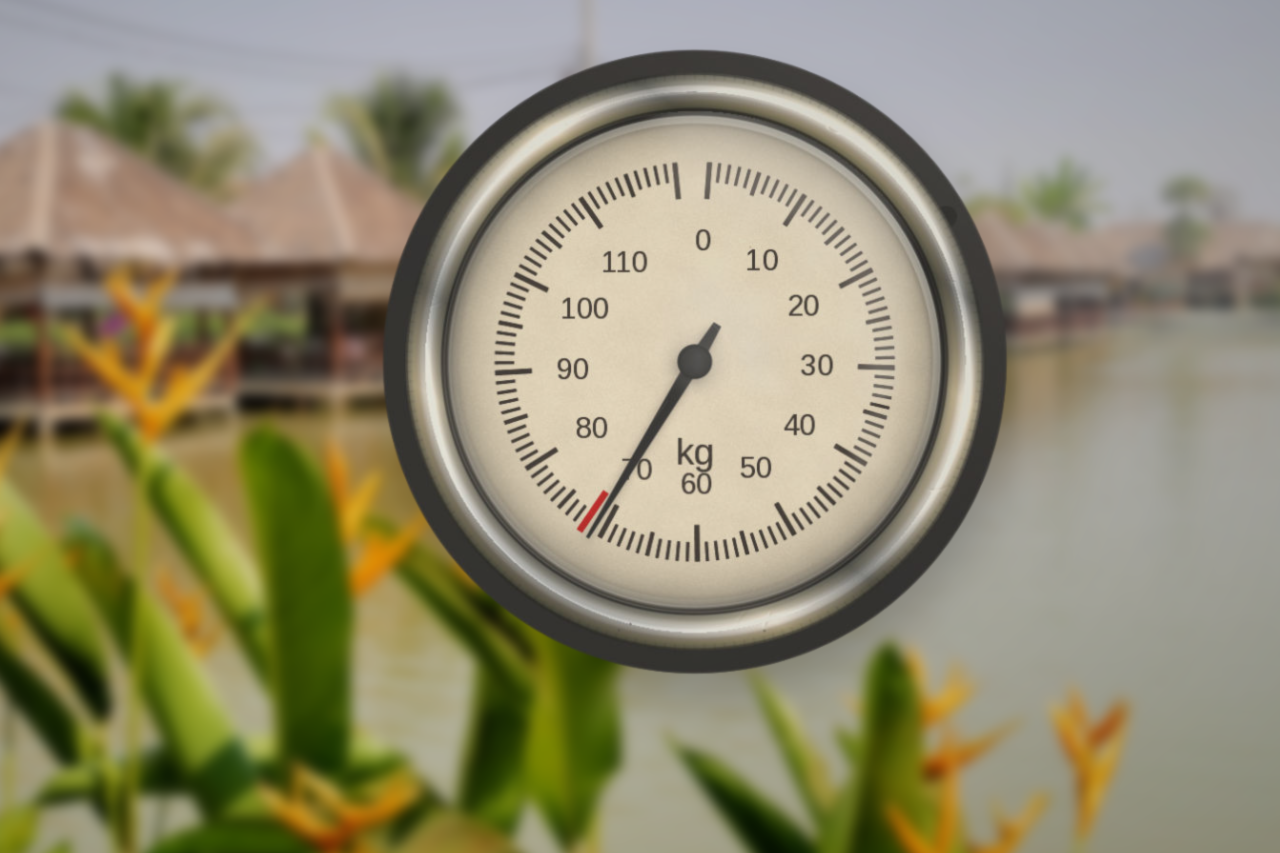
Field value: 71
